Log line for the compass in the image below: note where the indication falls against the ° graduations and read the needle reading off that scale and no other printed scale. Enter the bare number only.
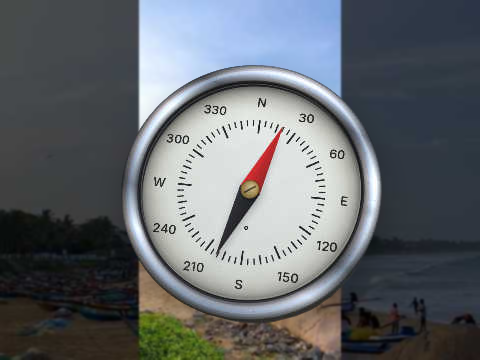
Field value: 20
